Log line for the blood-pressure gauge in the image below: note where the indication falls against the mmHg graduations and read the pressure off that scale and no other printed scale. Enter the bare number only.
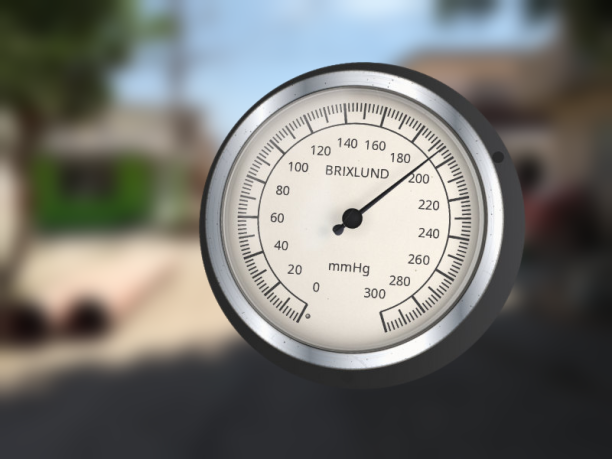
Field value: 194
